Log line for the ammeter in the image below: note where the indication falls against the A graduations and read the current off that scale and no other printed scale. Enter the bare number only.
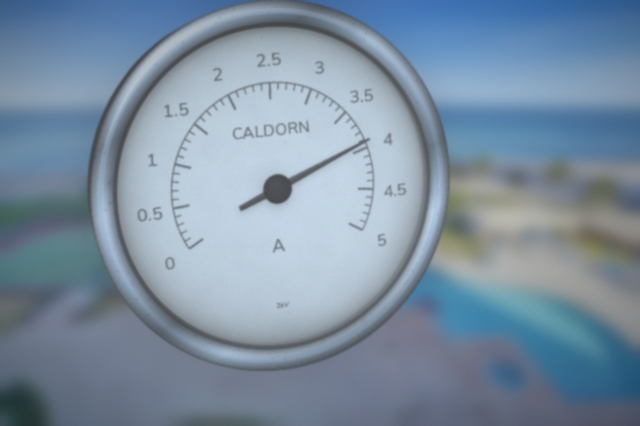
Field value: 3.9
